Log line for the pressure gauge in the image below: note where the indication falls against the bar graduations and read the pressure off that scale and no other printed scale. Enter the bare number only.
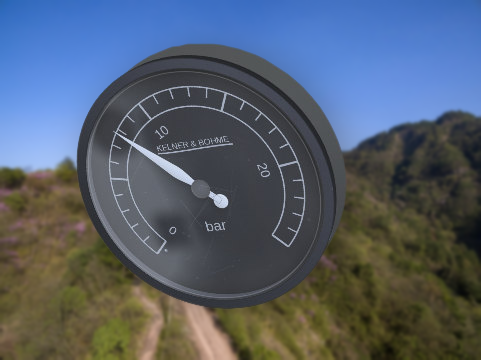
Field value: 8
